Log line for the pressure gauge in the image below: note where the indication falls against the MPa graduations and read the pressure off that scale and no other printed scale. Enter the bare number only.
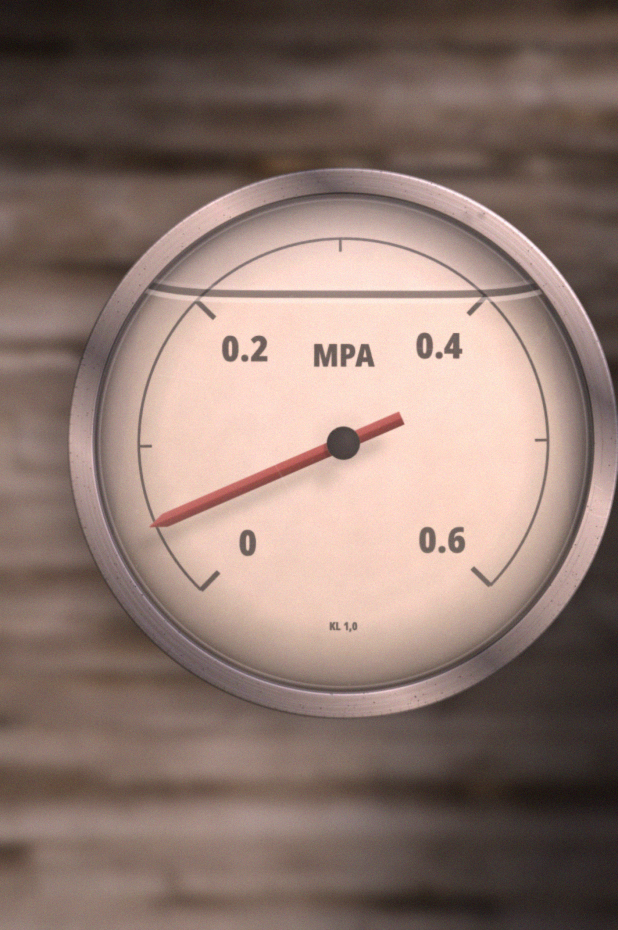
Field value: 0.05
